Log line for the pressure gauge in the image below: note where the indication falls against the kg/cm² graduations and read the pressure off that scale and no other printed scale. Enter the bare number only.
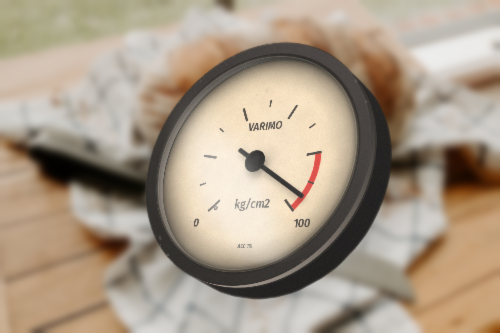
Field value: 95
